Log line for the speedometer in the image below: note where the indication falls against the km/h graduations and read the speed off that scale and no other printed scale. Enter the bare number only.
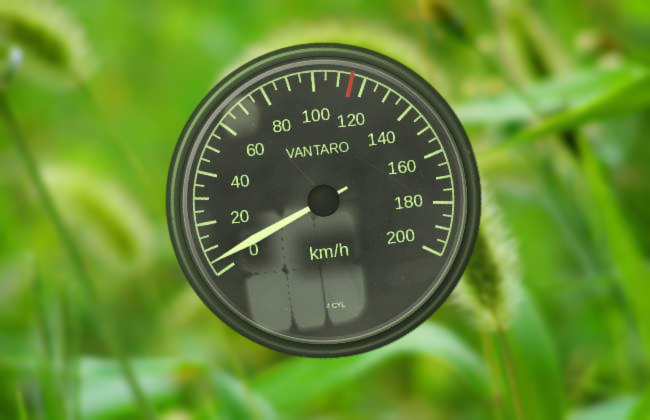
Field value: 5
